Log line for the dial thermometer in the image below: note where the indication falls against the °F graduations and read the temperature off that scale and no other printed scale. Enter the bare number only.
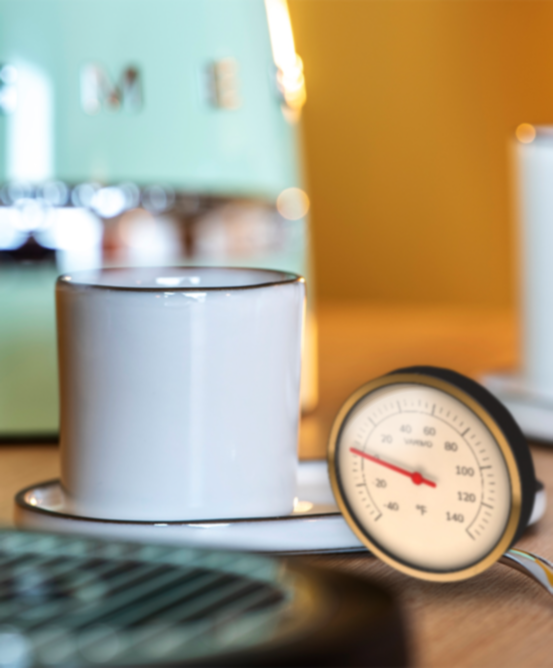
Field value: 0
